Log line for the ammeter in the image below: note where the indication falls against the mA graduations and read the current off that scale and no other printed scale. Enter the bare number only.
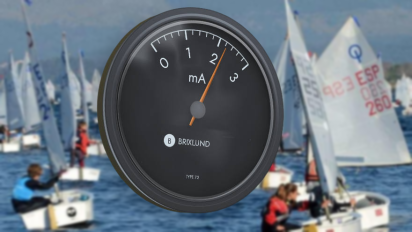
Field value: 2.2
